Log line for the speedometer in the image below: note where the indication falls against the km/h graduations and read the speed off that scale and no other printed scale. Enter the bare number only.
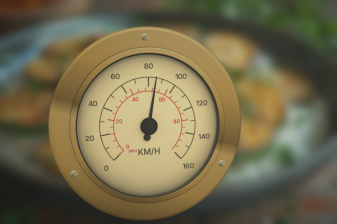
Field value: 85
